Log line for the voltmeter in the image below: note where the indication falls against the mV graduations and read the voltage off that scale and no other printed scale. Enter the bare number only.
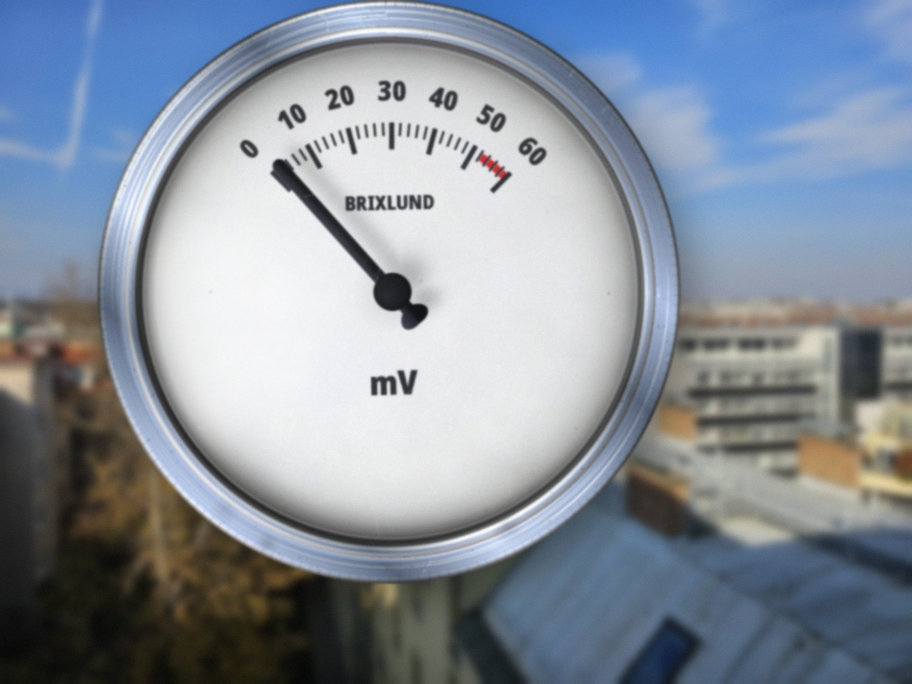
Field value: 2
